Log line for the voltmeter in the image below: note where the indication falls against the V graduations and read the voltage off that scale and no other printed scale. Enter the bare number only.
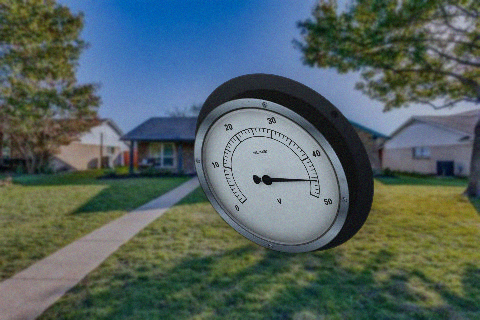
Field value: 45
